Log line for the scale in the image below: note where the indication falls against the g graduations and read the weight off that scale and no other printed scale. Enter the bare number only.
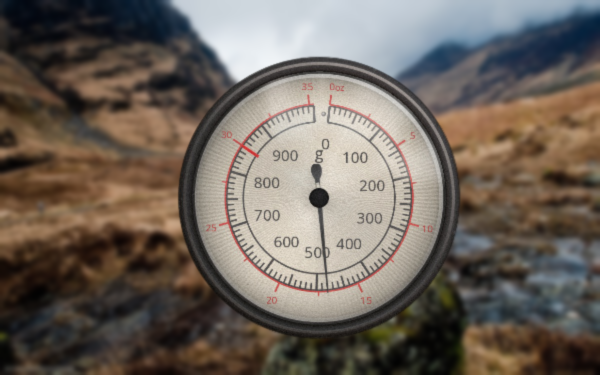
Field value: 480
